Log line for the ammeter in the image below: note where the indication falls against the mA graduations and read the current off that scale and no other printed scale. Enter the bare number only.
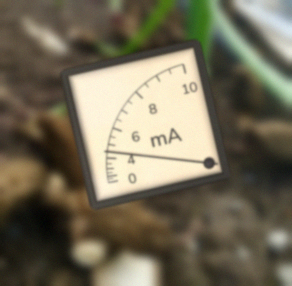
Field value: 4.5
